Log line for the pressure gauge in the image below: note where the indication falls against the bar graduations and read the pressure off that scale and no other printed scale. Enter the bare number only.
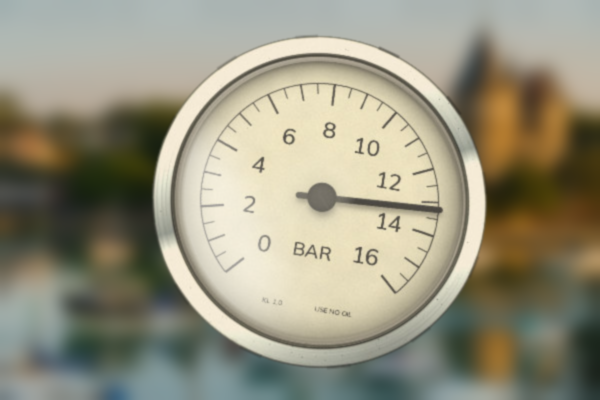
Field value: 13.25
